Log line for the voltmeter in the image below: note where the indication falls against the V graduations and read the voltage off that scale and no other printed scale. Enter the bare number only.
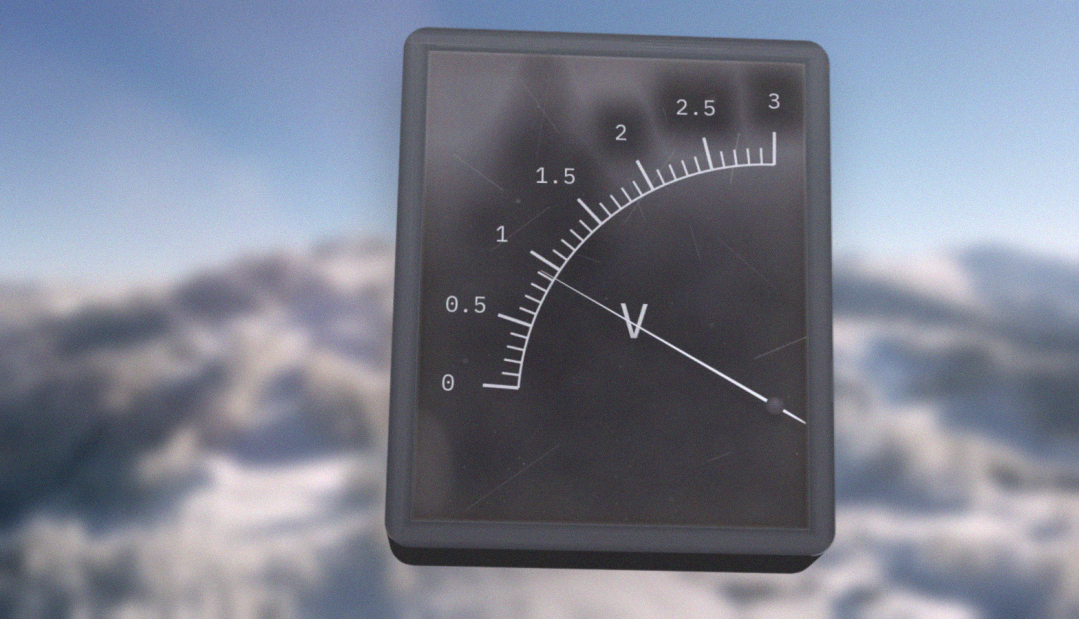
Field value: 0.9
